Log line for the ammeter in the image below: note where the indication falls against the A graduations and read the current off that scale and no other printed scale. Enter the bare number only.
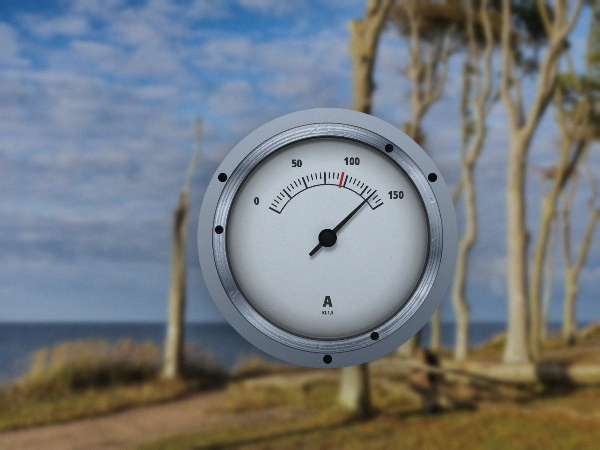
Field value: 135
